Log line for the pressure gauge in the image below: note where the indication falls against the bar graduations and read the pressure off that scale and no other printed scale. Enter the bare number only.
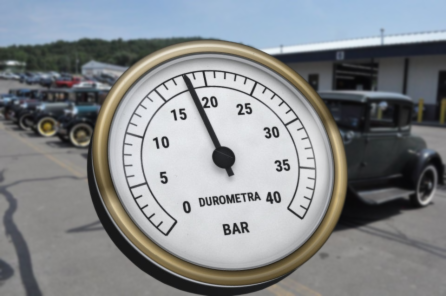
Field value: 18
